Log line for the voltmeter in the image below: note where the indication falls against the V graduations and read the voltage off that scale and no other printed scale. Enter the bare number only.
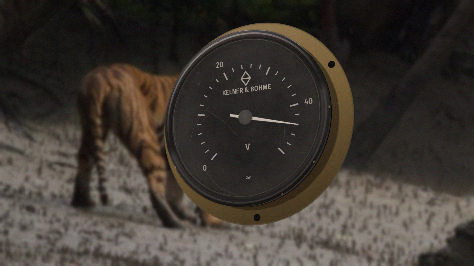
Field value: 44
